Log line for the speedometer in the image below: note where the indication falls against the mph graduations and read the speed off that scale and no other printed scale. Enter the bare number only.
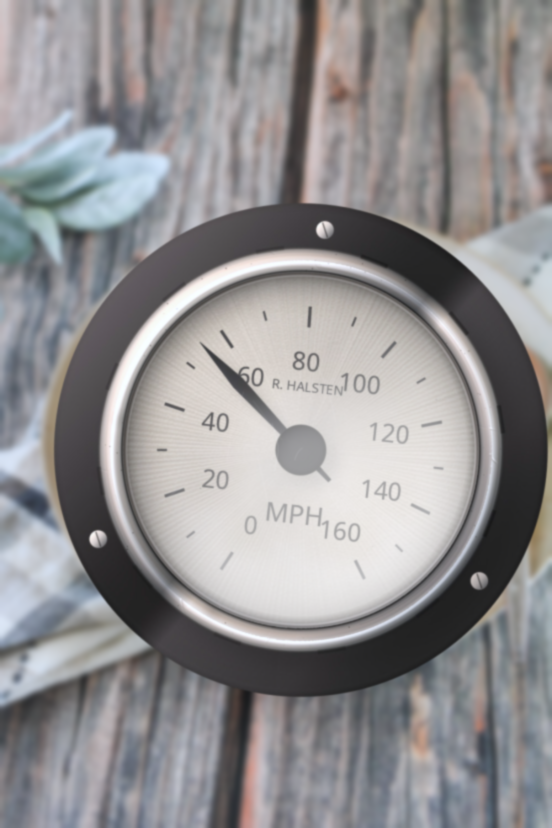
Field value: 55
